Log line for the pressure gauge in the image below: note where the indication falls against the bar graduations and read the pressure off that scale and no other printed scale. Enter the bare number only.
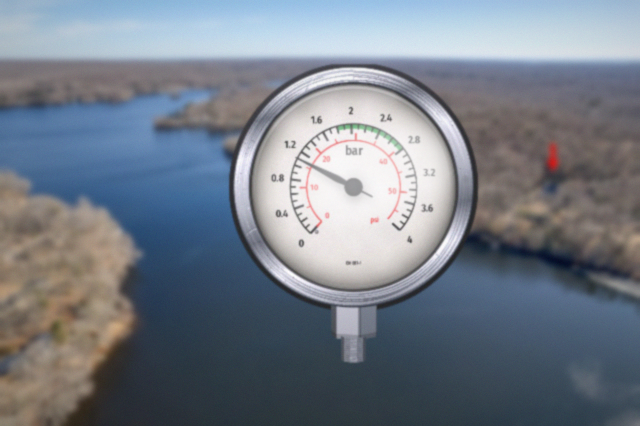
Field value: 1.1
